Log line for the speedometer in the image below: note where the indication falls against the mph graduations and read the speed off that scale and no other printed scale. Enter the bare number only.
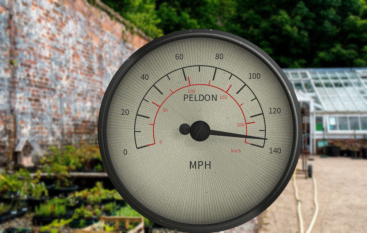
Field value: 135
